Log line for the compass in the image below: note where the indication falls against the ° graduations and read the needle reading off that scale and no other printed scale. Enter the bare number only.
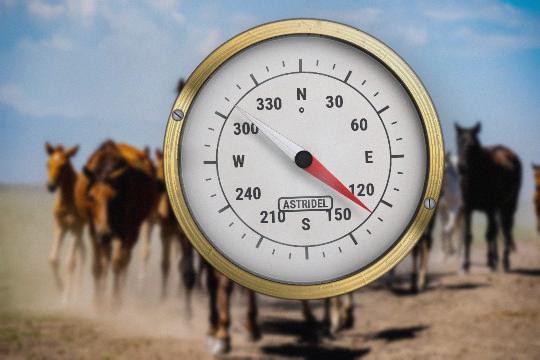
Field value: 130
